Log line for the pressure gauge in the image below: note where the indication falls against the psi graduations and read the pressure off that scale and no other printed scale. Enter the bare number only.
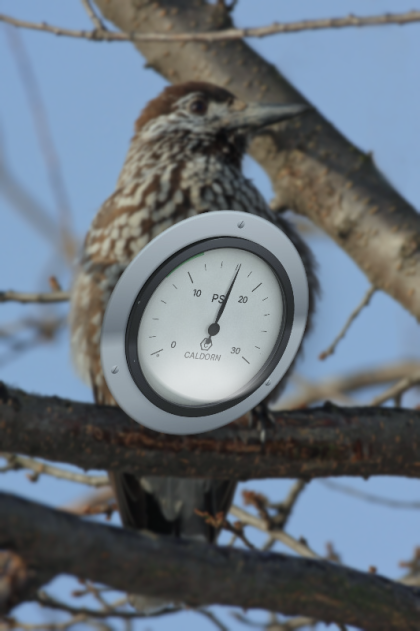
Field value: 16
